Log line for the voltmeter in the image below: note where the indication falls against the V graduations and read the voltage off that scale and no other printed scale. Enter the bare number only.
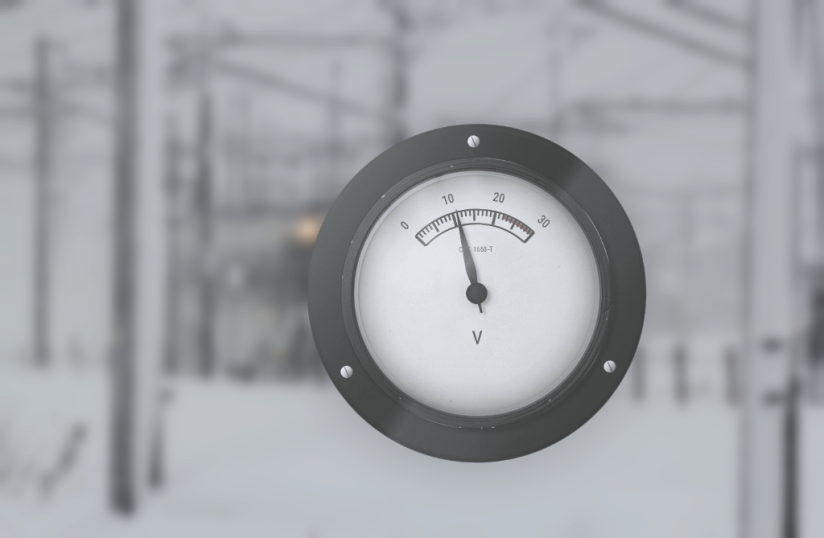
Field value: 11
